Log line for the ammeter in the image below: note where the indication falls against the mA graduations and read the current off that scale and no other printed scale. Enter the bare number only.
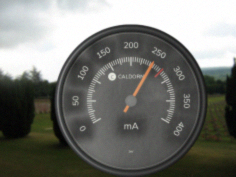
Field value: 250
